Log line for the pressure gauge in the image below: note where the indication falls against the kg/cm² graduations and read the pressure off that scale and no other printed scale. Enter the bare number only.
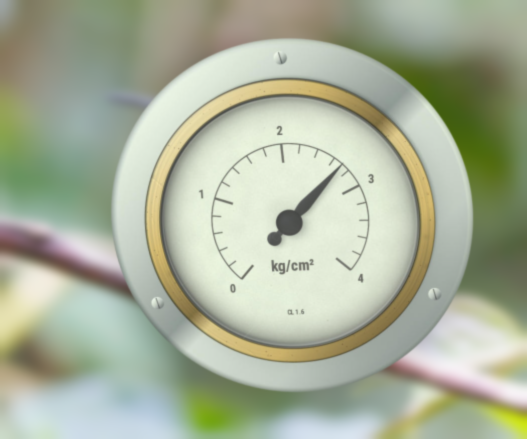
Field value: 2.7
